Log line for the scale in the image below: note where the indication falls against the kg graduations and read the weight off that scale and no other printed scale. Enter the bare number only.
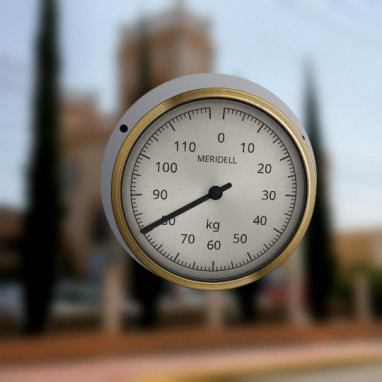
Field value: 81
